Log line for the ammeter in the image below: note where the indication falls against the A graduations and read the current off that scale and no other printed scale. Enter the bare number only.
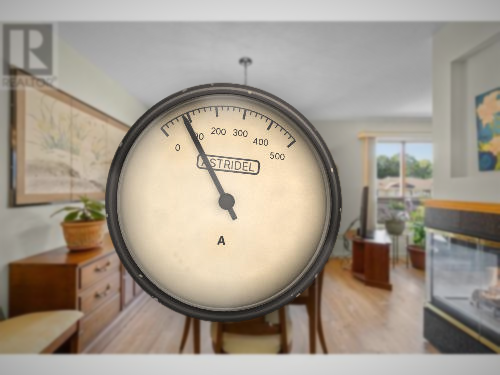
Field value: 80
